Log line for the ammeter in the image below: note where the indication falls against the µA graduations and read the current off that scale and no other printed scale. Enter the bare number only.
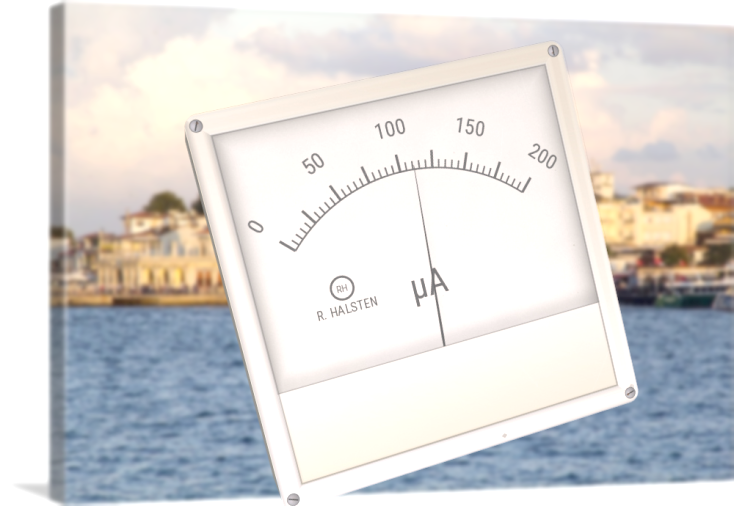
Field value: 110
